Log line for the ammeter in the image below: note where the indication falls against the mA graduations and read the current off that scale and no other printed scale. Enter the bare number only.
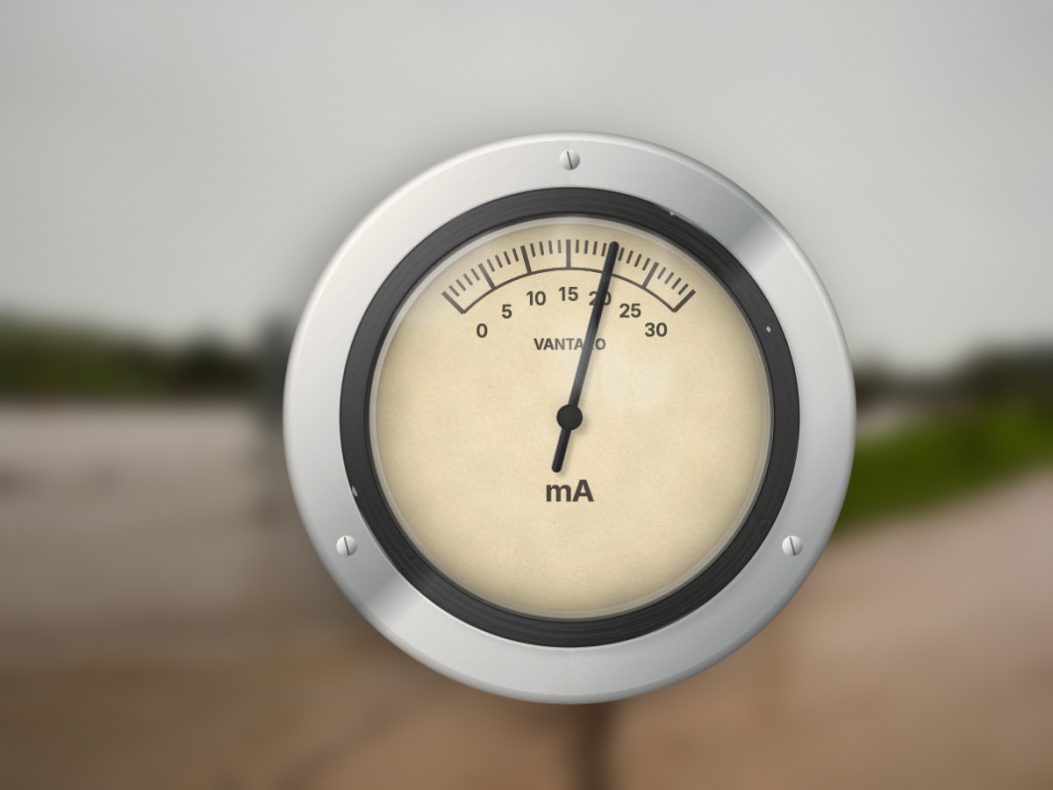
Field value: 20
